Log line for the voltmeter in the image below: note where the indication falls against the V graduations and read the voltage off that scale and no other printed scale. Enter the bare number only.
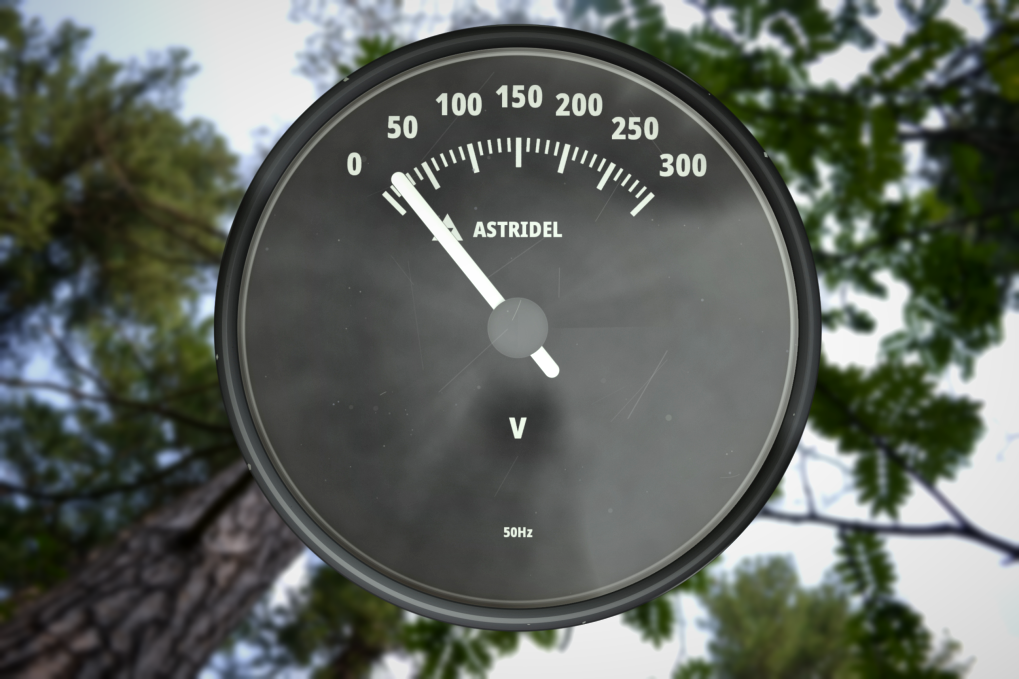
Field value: 20
